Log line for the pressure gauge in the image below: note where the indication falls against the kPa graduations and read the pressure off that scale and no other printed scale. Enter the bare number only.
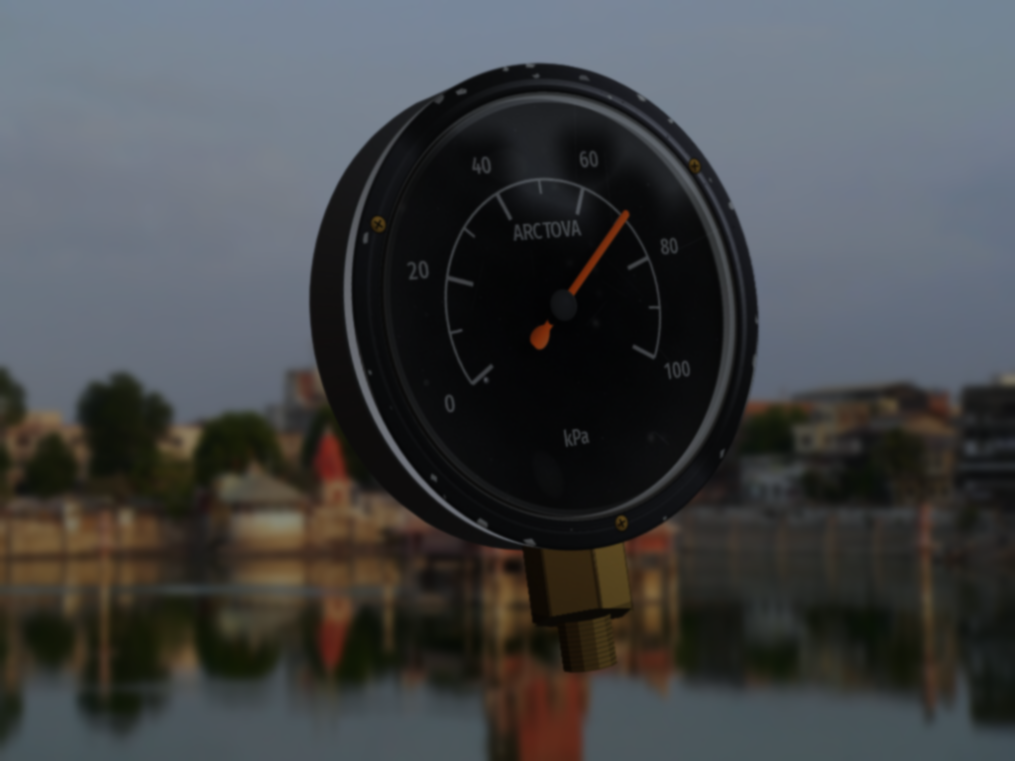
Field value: 70
